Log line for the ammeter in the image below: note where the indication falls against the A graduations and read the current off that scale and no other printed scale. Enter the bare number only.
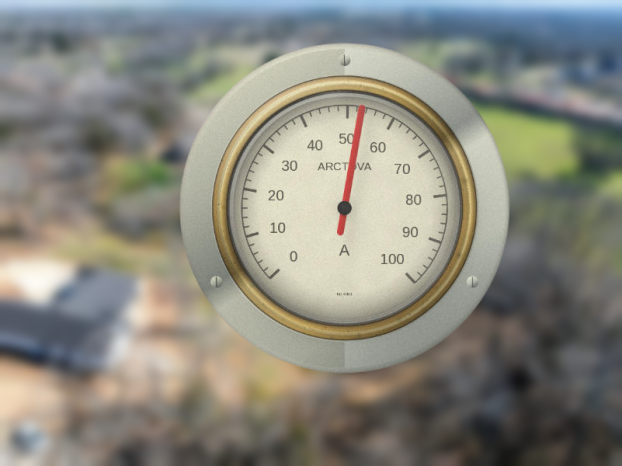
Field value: 53
